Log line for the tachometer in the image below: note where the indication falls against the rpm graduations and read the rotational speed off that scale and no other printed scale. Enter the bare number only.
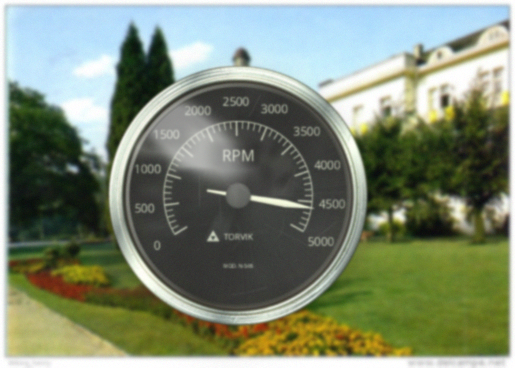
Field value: 4600
